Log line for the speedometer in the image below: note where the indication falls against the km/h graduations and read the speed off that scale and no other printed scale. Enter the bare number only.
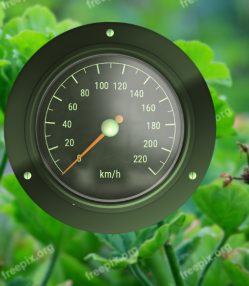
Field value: 0
